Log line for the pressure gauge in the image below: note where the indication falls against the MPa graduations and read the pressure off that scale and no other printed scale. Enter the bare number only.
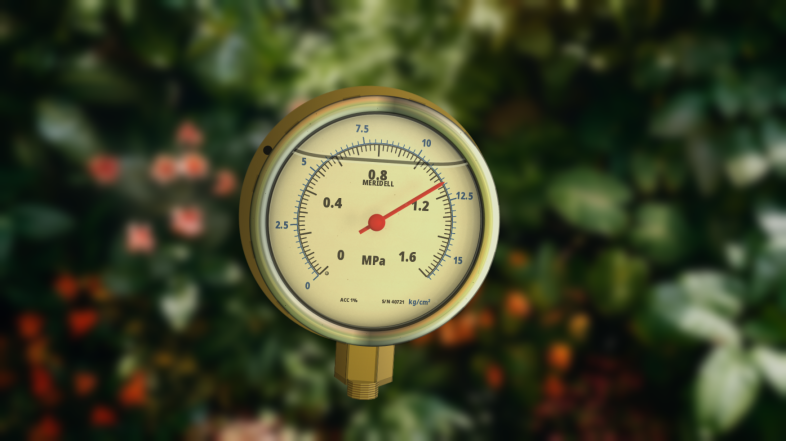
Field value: 1.14
